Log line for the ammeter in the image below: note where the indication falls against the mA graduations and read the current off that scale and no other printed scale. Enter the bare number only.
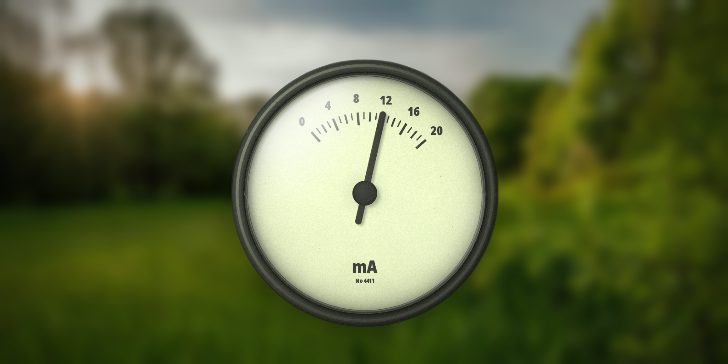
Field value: 12
